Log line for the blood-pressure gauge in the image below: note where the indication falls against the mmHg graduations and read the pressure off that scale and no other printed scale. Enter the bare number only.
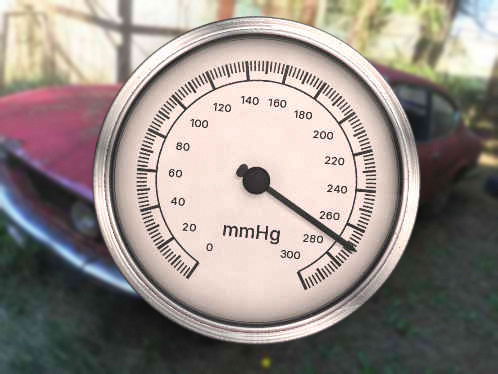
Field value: 270
